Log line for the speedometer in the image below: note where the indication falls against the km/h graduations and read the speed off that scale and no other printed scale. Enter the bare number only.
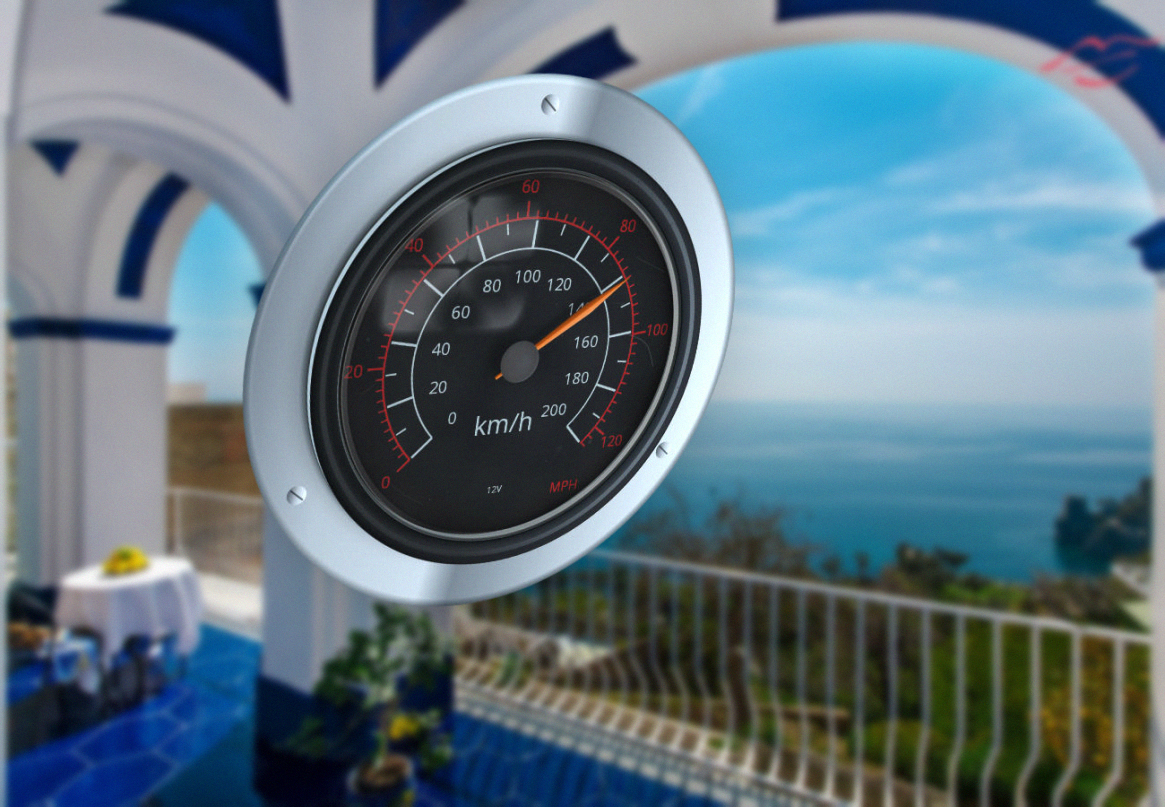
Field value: 140
